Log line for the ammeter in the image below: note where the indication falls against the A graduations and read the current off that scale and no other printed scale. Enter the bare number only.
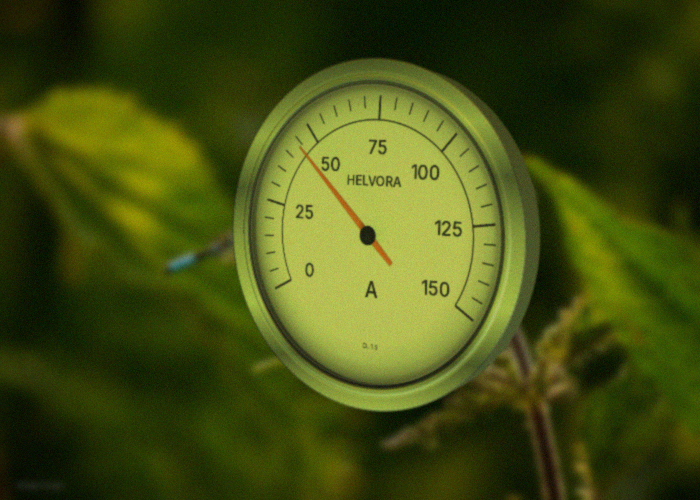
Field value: 45
